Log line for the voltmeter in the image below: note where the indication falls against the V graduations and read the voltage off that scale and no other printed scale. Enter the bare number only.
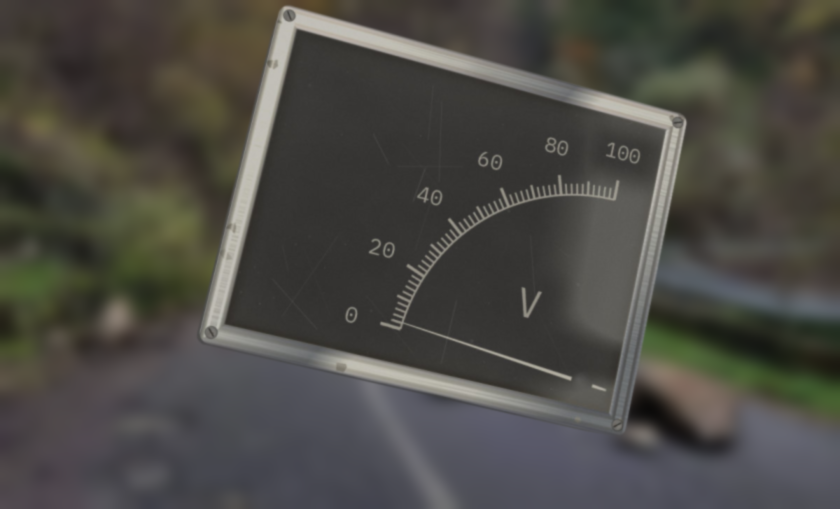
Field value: 2
